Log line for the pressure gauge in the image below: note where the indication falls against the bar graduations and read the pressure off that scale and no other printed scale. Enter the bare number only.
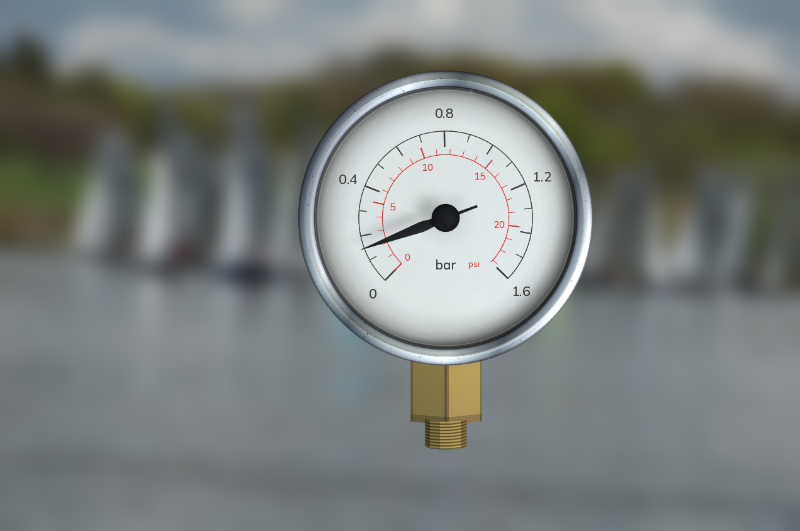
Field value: 0.15
